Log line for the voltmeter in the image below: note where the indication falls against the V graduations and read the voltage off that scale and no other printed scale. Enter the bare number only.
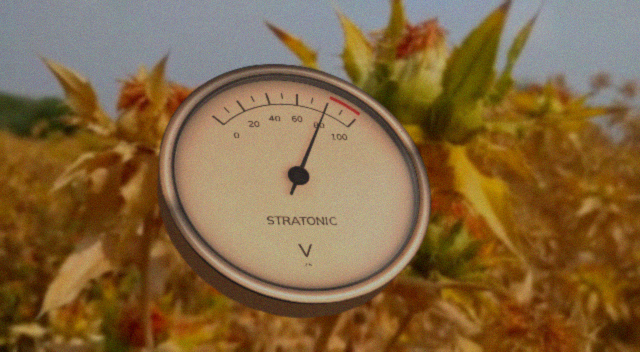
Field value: 80
